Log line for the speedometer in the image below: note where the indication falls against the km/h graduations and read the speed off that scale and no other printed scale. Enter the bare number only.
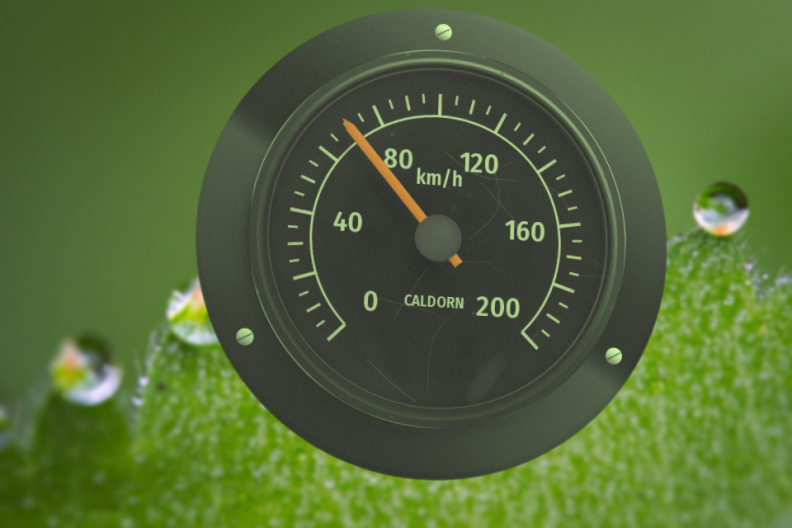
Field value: 70
